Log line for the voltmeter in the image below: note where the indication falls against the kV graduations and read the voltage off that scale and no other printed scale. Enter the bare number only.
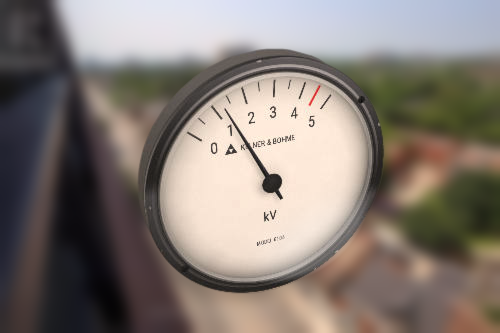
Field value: 1.25
